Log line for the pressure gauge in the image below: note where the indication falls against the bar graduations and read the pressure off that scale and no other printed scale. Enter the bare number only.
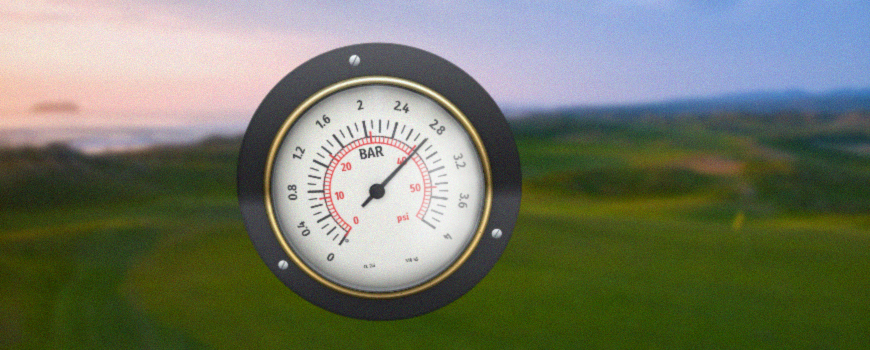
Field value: 2.8
